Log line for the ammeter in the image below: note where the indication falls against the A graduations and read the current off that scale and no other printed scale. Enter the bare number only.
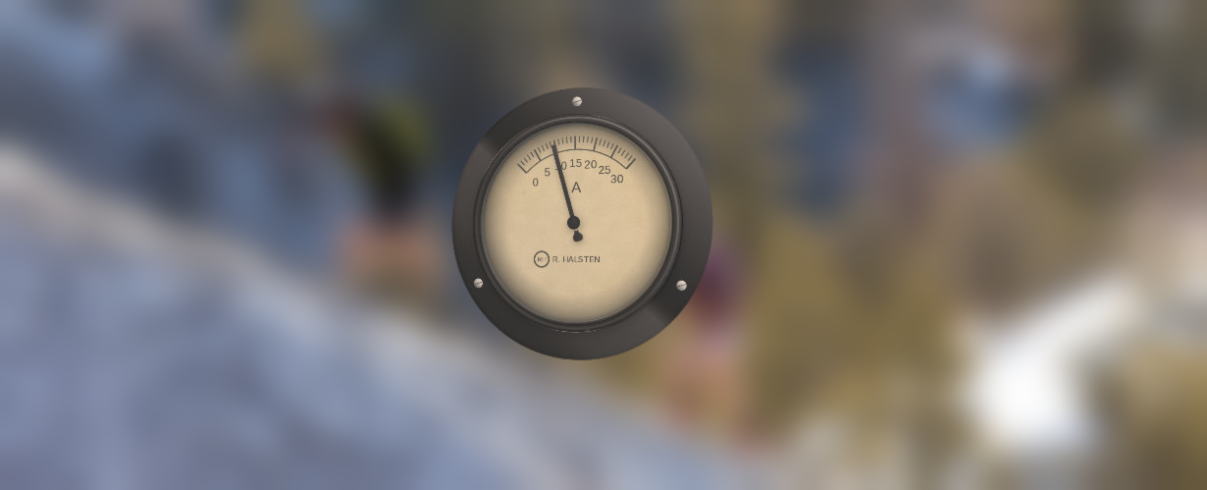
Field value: 10
